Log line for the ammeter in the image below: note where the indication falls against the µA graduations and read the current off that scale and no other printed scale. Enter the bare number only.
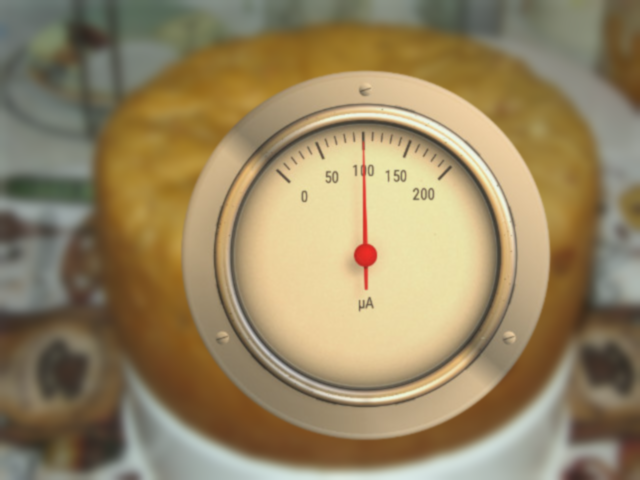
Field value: 100
